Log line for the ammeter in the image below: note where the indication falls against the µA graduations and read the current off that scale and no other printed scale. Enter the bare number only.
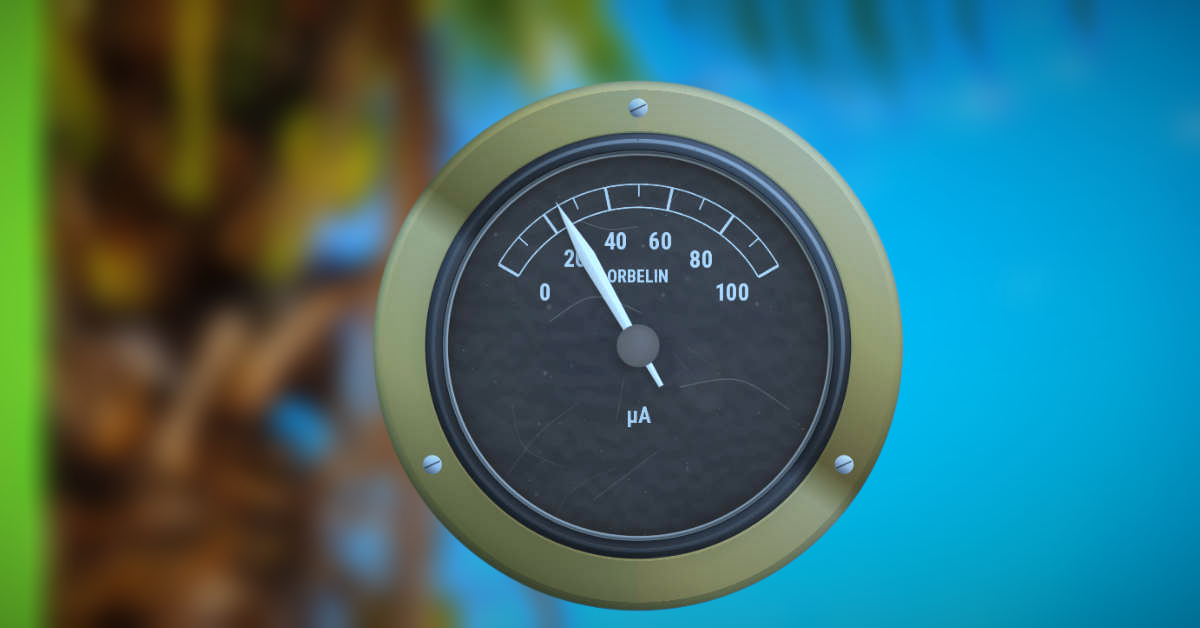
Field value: 25
